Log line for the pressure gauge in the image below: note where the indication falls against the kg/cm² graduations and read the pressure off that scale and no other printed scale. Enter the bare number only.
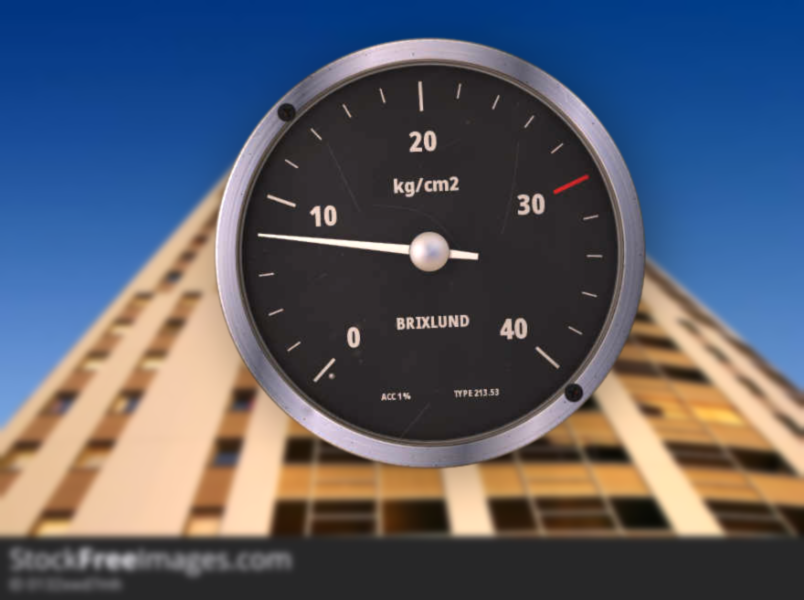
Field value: 8
